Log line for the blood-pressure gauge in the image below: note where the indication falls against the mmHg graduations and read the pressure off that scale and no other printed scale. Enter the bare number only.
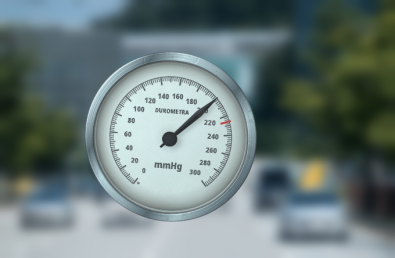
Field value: 200
